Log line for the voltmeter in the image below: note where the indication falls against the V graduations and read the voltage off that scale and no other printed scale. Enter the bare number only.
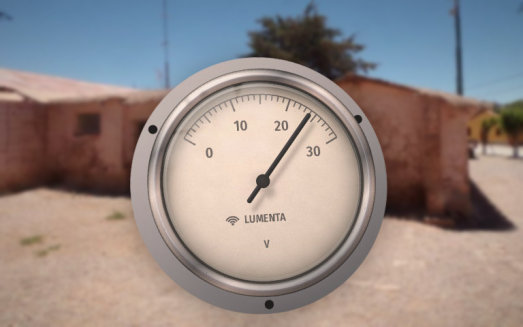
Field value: 24
